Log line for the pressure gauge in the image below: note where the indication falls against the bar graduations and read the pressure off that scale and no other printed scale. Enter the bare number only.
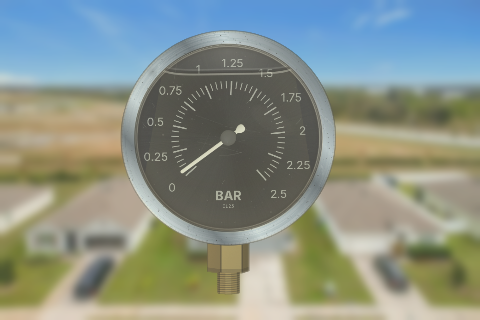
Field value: 0.05
